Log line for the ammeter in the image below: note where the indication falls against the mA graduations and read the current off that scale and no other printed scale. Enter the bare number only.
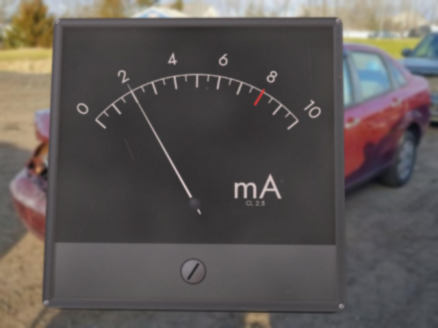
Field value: 2
